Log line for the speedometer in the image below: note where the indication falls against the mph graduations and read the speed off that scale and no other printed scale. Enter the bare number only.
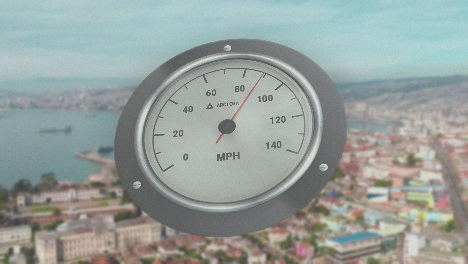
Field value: 90
